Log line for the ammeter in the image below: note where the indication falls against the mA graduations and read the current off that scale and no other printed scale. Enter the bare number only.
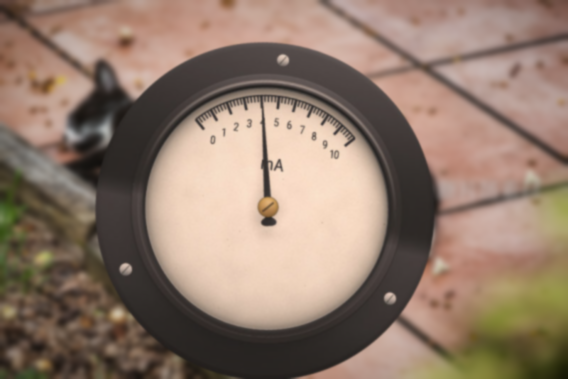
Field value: 4
